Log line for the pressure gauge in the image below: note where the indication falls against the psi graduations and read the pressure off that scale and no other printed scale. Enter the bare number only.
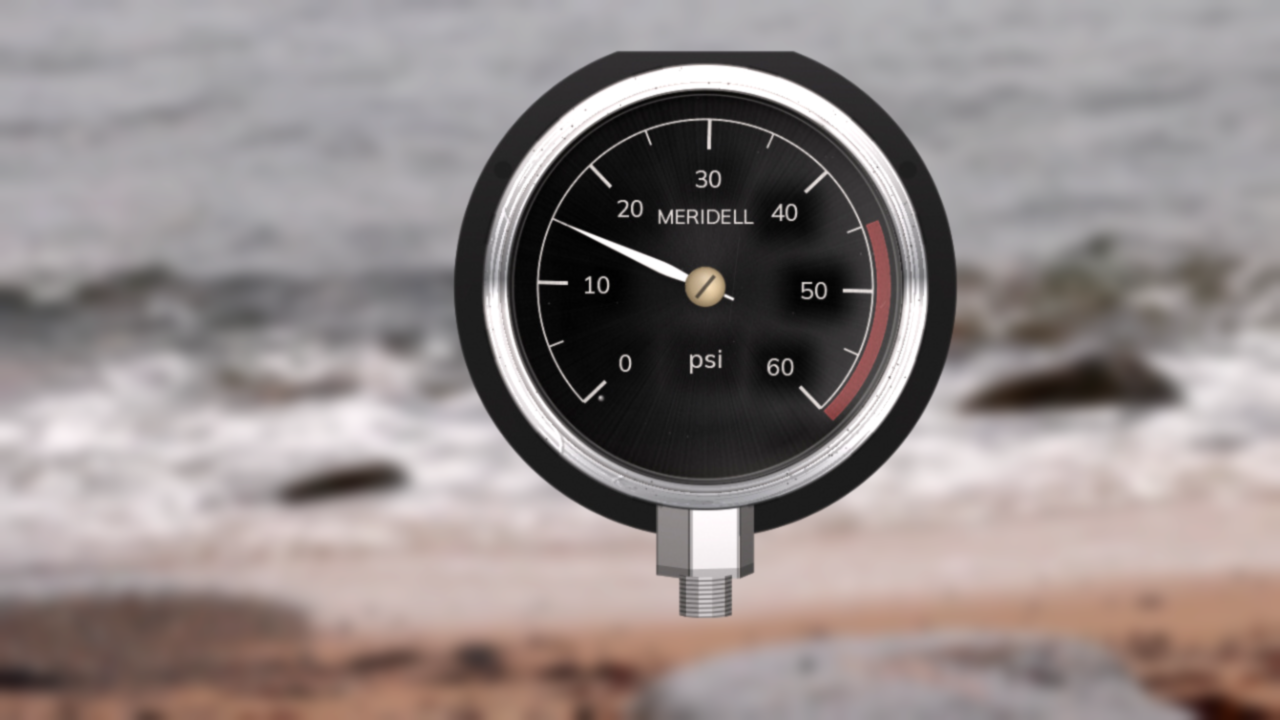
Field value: 15
